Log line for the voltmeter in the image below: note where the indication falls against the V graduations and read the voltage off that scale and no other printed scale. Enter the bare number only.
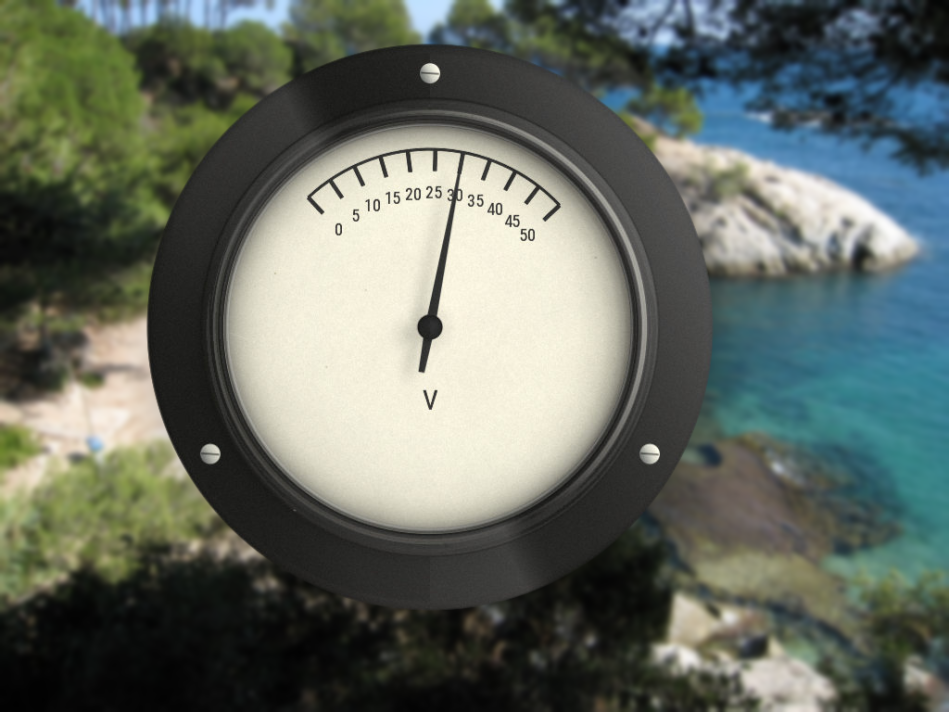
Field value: 30
